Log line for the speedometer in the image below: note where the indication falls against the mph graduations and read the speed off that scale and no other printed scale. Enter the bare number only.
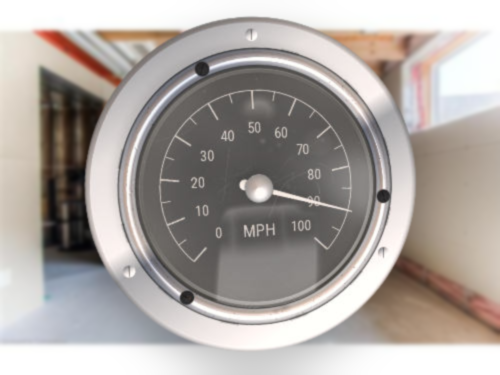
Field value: 90
